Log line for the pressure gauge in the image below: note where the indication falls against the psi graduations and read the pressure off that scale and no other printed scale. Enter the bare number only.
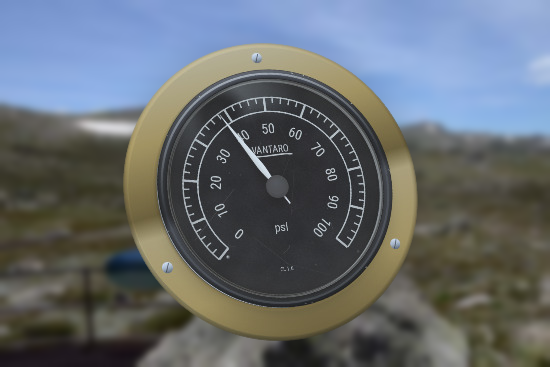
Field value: 38
